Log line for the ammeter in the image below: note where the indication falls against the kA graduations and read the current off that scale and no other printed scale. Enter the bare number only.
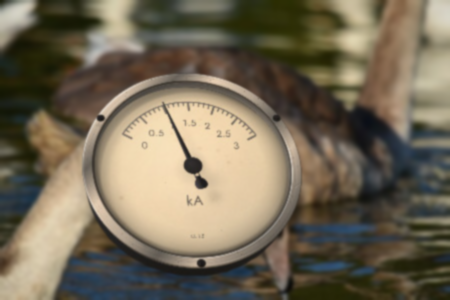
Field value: 1
